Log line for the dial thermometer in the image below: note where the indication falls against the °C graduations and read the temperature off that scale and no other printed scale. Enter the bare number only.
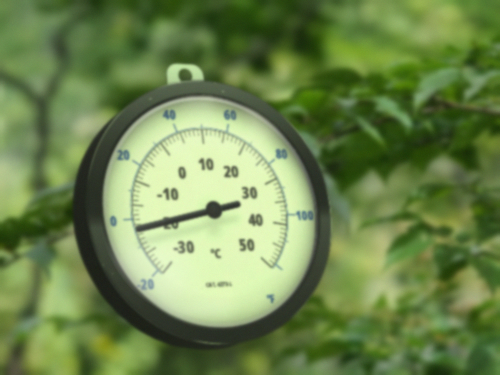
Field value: -20
